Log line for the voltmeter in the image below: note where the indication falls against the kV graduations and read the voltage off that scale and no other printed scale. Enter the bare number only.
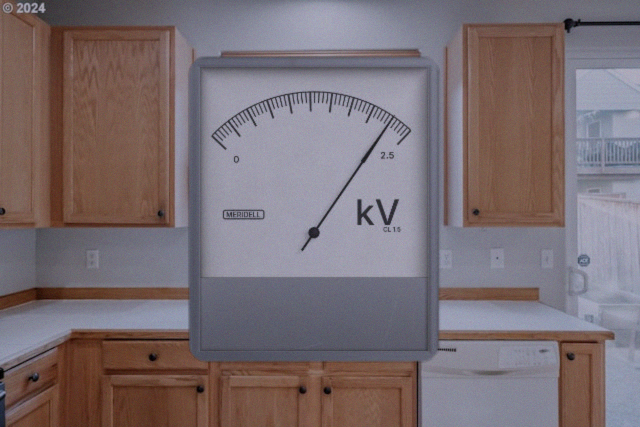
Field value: 2.25
